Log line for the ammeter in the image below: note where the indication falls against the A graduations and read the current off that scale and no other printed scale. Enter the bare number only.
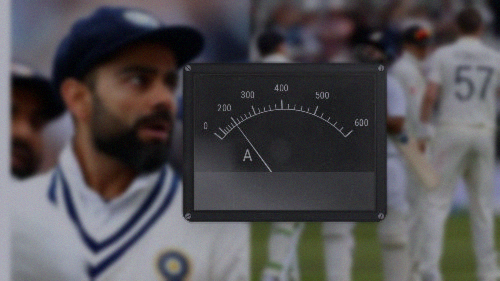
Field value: 200
